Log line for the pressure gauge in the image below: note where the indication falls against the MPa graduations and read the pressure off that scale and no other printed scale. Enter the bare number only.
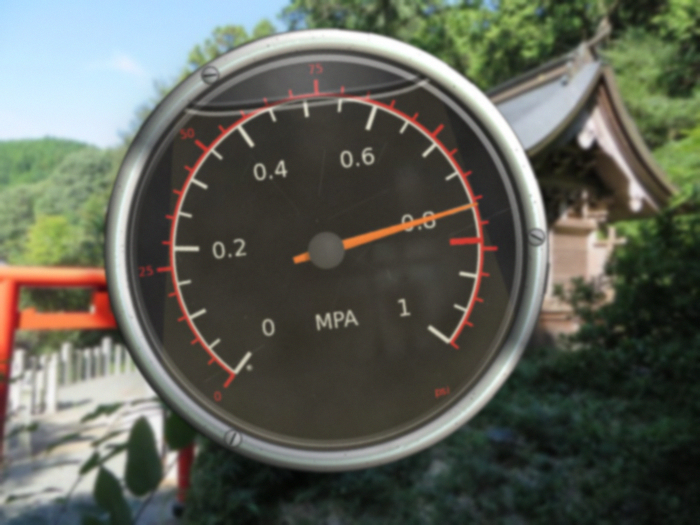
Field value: 0.8
